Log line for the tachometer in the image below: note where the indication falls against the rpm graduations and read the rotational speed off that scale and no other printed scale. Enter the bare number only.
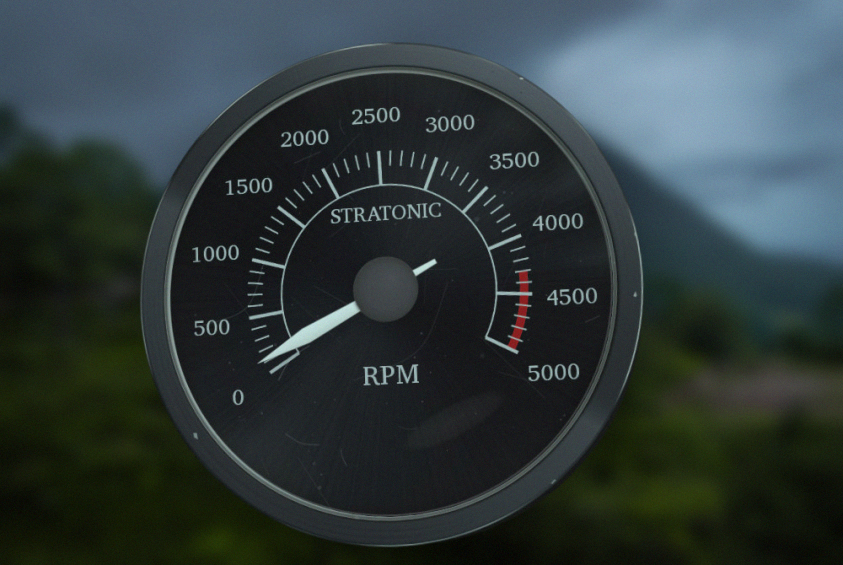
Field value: 100
